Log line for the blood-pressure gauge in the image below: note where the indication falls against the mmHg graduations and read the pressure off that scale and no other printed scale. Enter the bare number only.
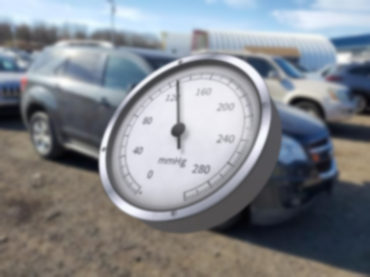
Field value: 130
